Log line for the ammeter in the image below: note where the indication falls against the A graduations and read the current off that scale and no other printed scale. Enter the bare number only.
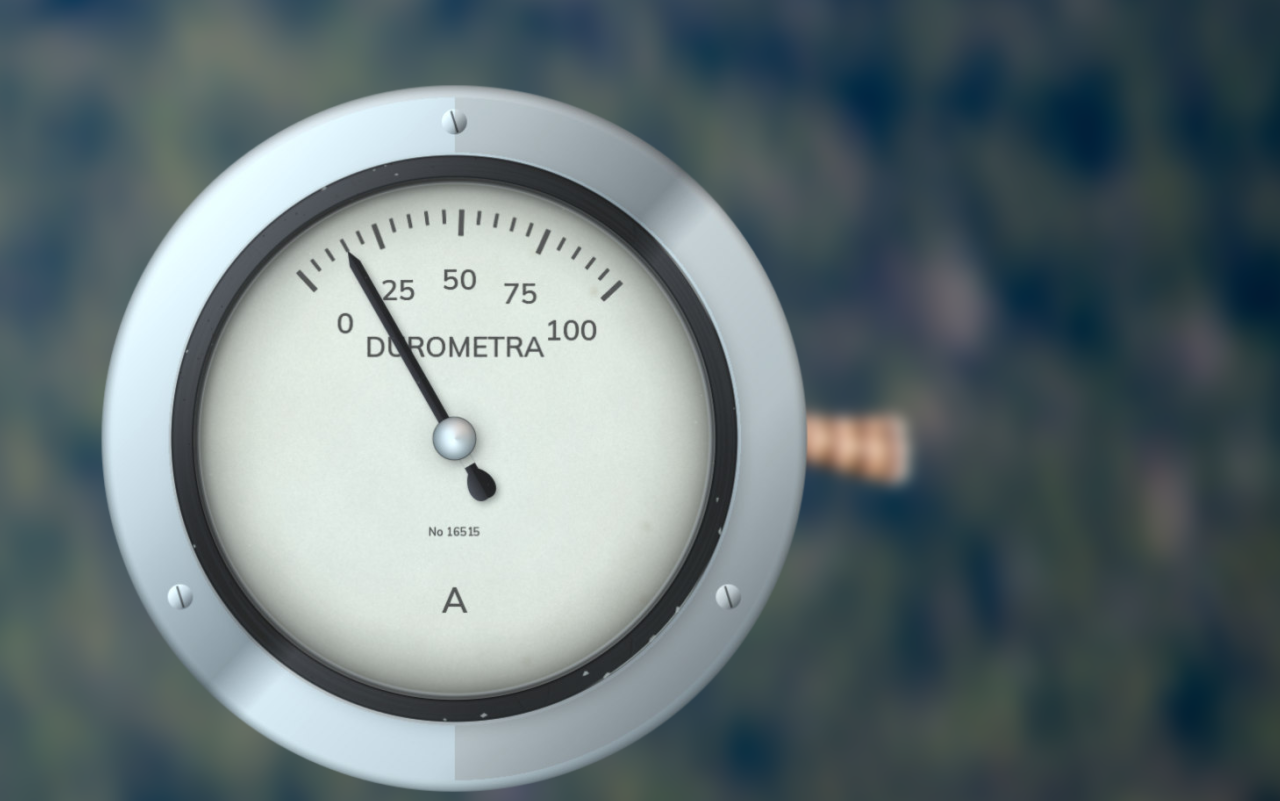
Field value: 15
